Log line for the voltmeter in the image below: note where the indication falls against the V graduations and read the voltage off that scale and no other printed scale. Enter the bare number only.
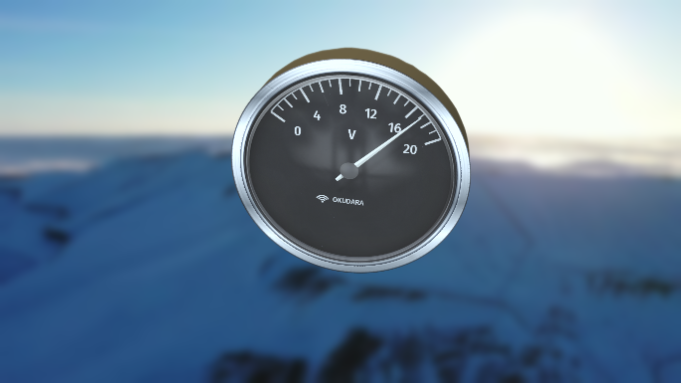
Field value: 17
